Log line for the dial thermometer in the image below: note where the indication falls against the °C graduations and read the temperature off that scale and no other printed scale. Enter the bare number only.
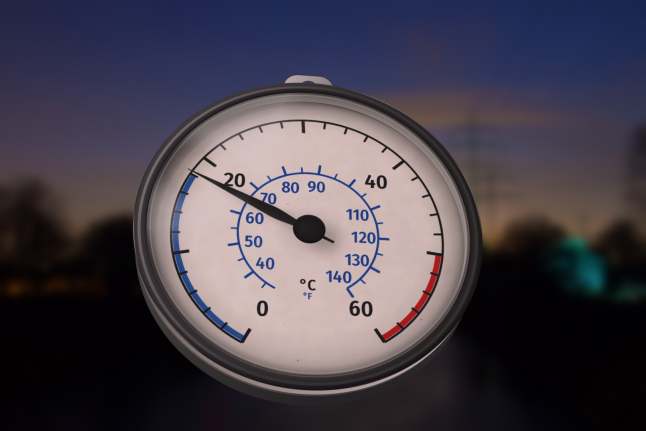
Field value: 18
